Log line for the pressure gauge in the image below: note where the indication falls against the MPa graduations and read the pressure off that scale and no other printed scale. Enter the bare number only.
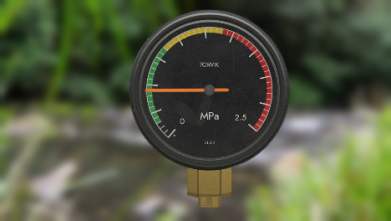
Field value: 0.45
